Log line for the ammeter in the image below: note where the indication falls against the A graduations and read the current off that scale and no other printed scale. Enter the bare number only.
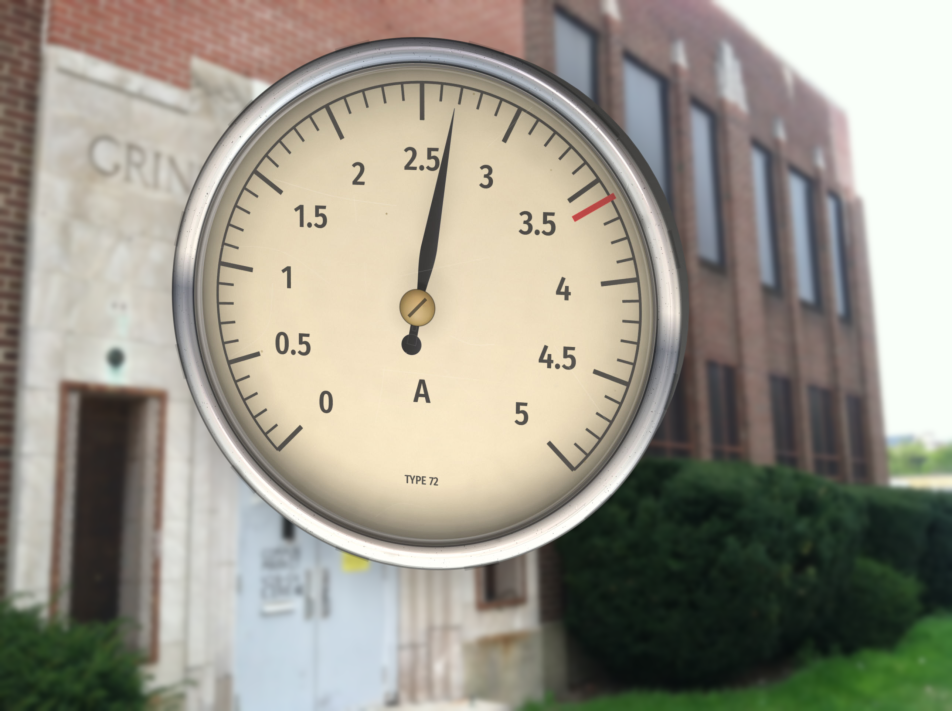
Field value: 2.7
